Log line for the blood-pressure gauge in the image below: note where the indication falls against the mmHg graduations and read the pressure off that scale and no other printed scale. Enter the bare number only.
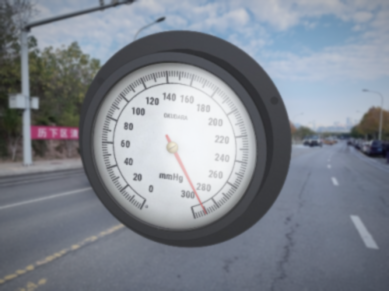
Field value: 290
